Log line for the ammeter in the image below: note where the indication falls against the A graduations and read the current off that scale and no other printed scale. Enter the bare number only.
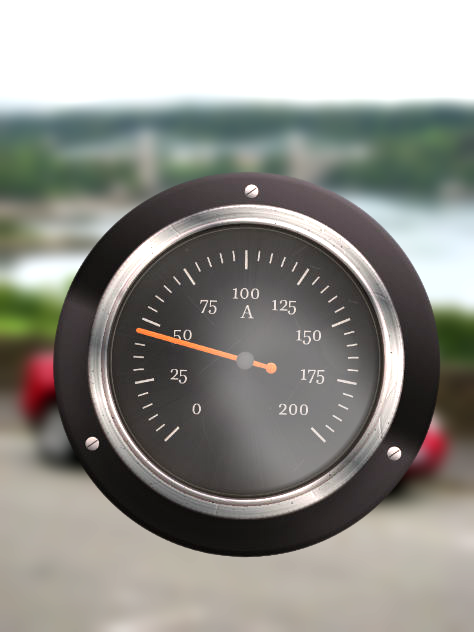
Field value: 45
